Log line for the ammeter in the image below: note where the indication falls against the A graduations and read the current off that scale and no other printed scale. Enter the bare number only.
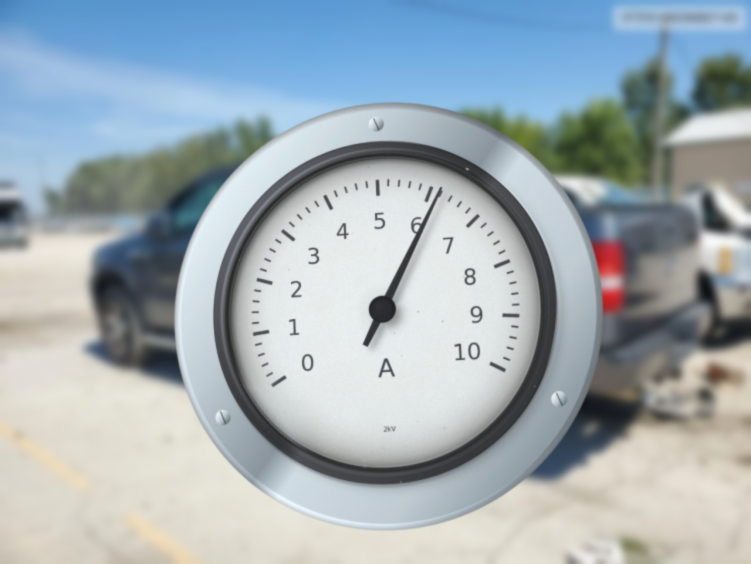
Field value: 6.2
